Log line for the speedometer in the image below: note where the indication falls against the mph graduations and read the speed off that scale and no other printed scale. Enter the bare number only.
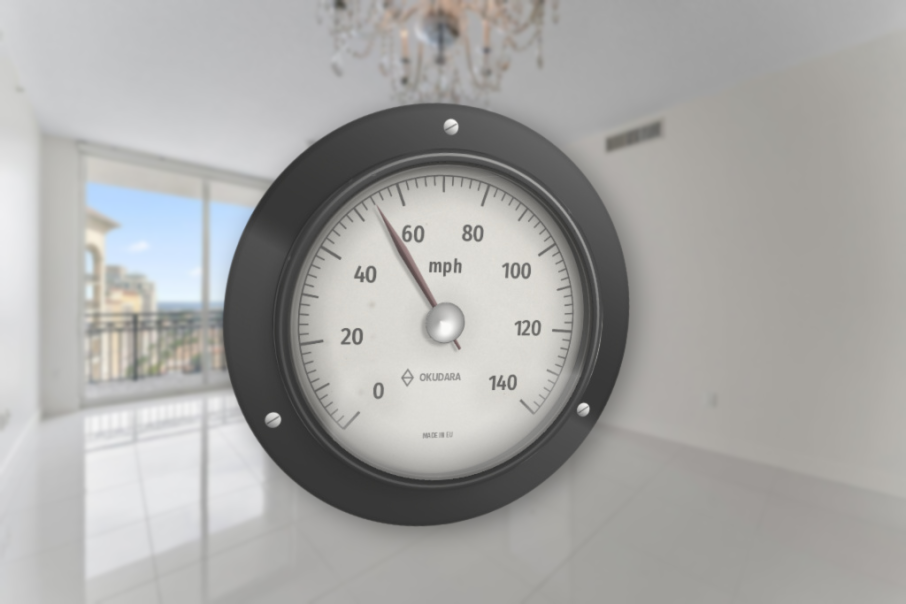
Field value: 54
